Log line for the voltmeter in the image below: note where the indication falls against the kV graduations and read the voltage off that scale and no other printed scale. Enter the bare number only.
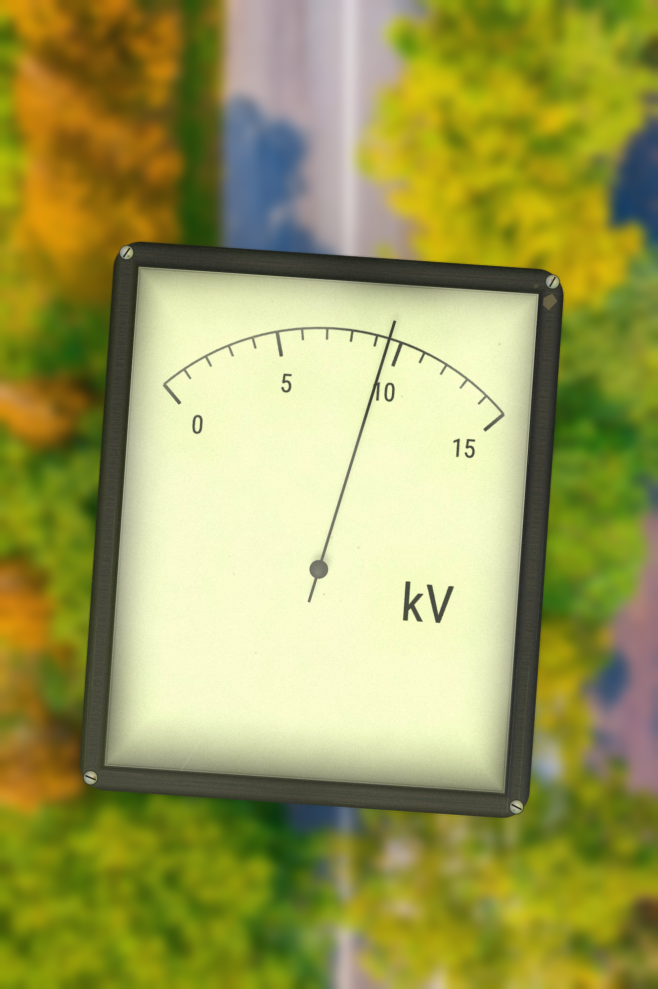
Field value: 9.5
